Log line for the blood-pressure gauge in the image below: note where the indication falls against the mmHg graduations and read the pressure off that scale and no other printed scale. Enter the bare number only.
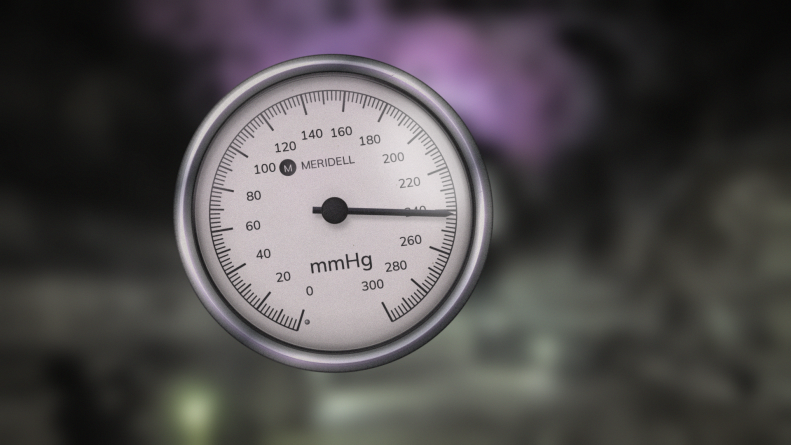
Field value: 242
